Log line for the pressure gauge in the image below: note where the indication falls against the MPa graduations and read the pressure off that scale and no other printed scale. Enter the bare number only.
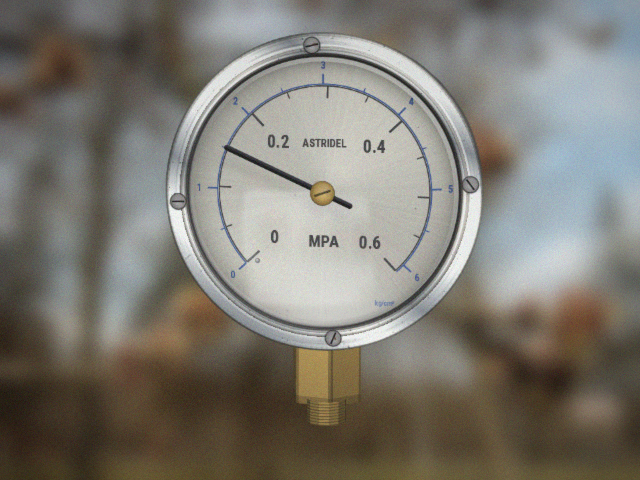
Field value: 0.15
